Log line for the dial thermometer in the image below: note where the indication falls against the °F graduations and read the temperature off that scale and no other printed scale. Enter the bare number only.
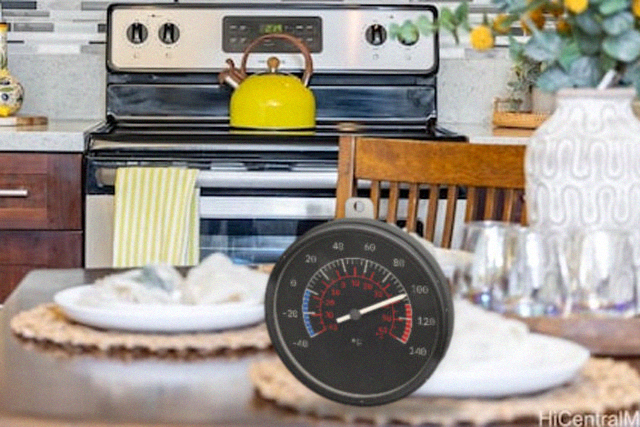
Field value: 100
